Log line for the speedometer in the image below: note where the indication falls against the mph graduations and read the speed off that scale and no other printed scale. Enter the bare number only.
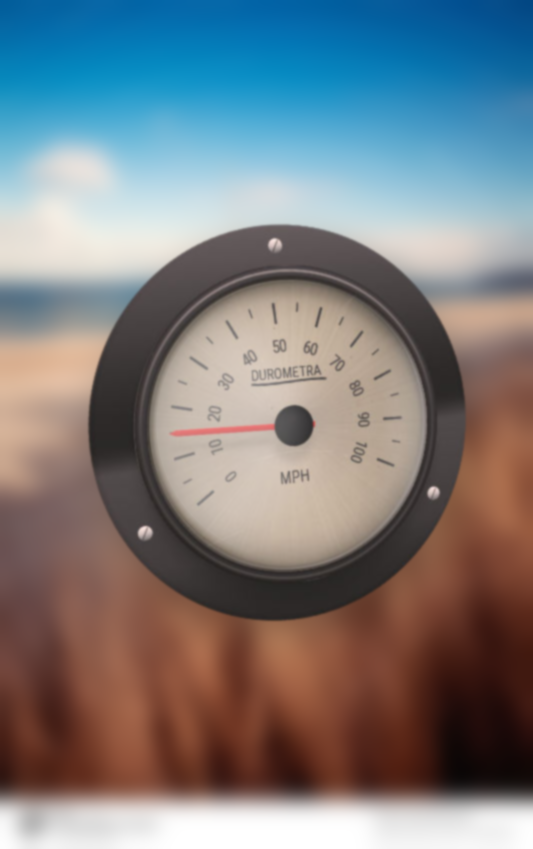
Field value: 15
